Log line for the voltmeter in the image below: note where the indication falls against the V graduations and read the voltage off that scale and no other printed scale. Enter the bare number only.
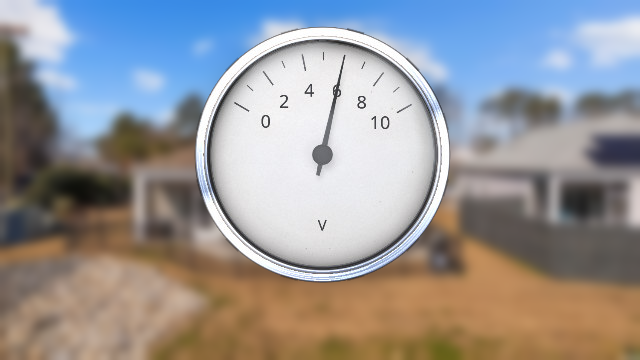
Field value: 6
